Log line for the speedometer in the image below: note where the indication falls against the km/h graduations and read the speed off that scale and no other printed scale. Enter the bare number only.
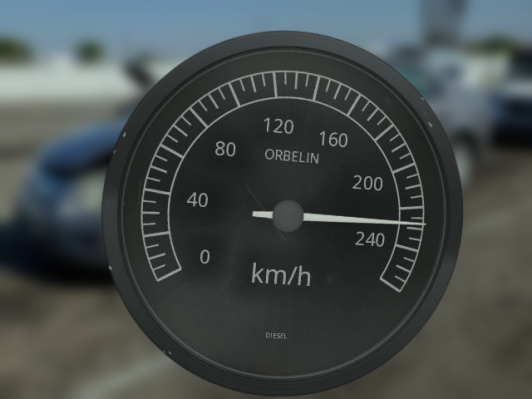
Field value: 227.5
